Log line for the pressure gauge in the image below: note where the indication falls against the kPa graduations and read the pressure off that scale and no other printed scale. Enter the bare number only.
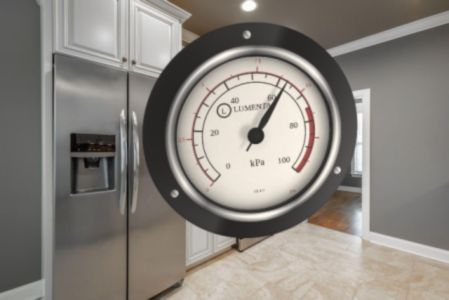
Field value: 62.5
